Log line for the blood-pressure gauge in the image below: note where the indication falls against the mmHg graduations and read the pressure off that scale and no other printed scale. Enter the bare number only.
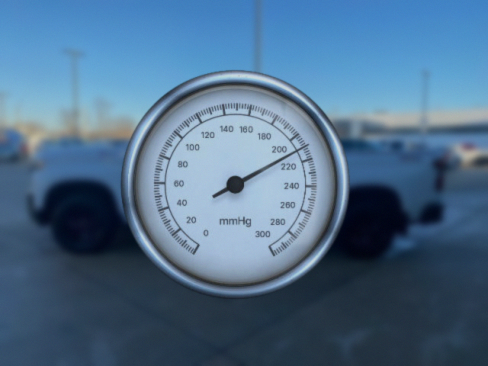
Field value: 210
